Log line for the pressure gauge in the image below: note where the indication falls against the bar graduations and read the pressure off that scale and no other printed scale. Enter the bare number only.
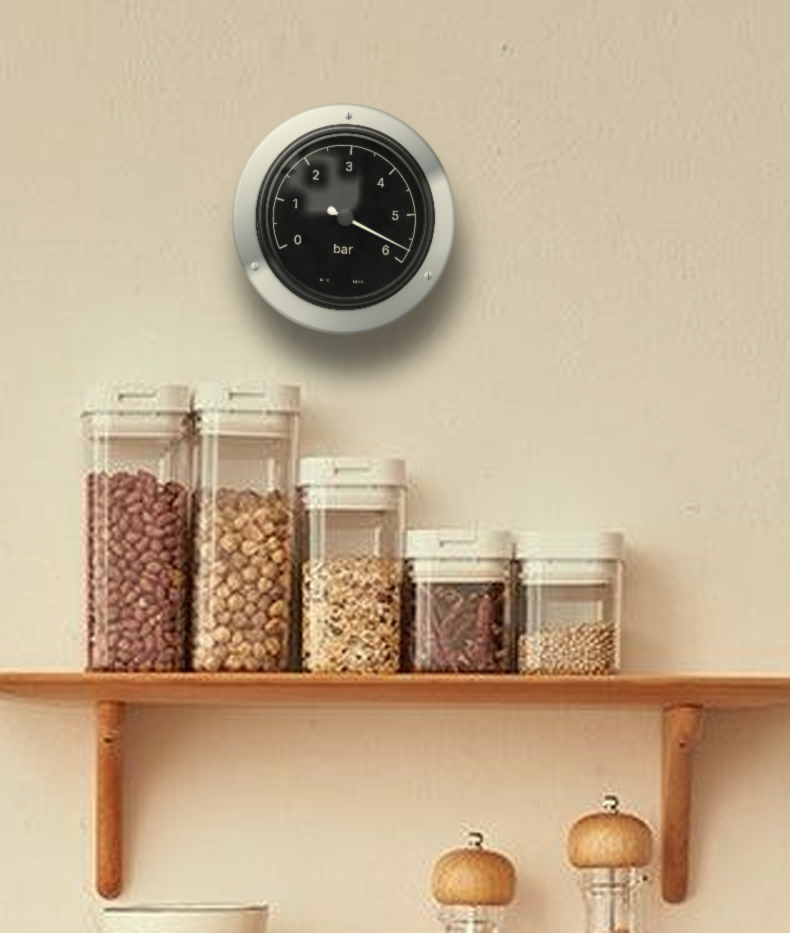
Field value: 5.75
